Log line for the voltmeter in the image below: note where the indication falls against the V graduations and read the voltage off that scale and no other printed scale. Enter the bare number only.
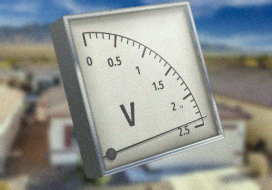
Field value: 2.4
